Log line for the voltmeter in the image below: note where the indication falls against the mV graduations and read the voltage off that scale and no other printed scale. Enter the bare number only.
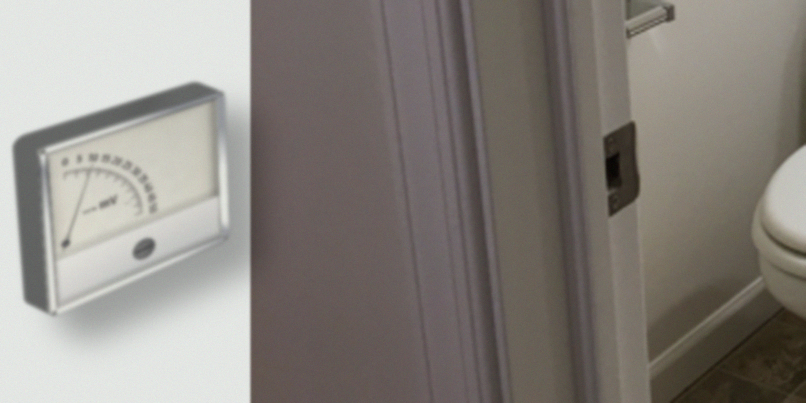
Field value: 10
